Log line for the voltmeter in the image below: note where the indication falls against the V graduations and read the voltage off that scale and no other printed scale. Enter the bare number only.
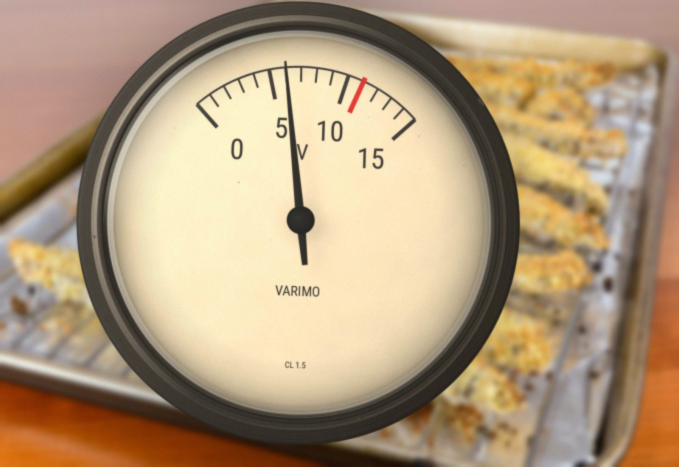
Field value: 6
